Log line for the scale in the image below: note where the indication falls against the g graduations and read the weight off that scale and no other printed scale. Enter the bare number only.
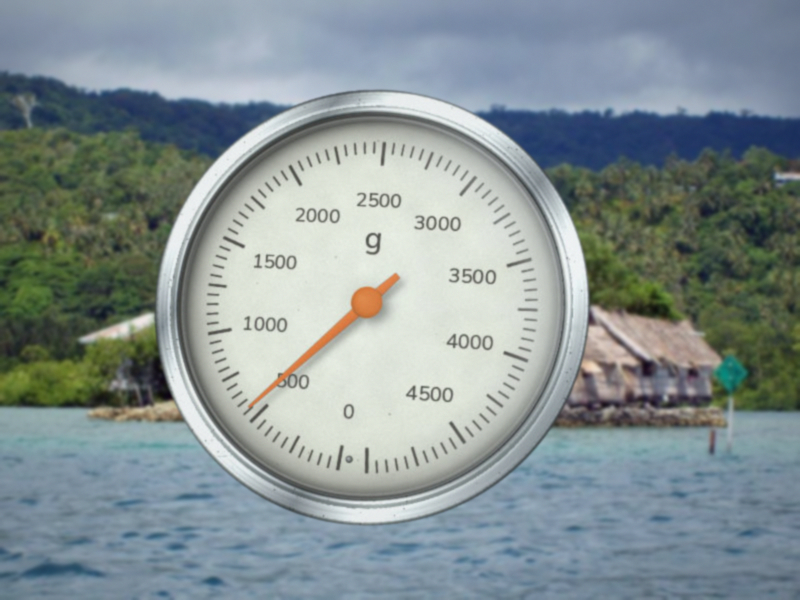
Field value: 550
